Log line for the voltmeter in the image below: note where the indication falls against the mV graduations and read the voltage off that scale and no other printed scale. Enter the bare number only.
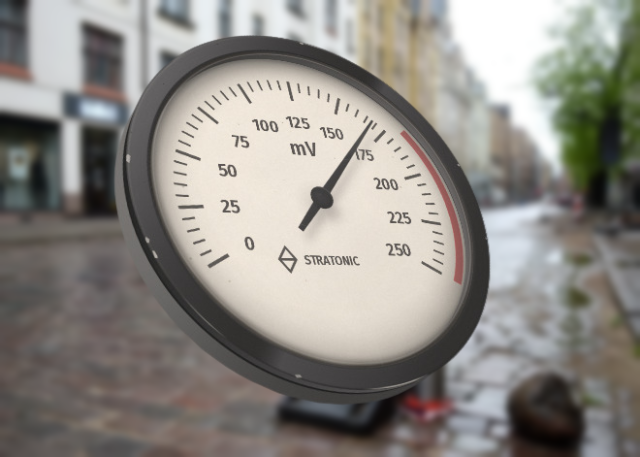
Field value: 167.5
